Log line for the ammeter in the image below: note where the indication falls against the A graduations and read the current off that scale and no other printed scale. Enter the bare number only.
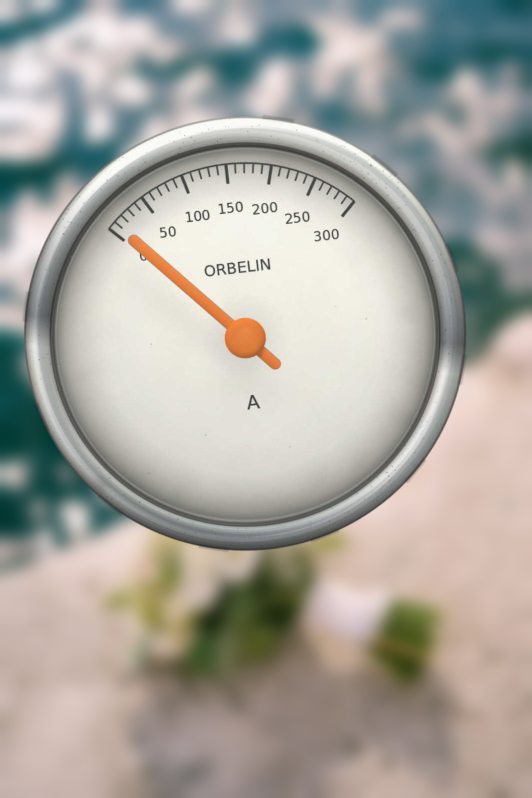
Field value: 10
